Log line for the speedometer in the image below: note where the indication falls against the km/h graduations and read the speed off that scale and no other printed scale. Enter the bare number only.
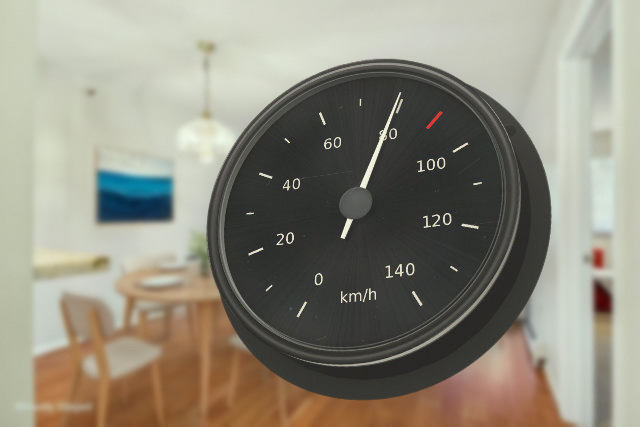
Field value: 80
